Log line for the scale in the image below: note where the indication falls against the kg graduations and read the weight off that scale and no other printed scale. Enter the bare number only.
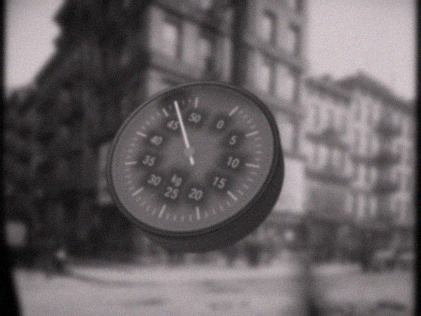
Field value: 47
